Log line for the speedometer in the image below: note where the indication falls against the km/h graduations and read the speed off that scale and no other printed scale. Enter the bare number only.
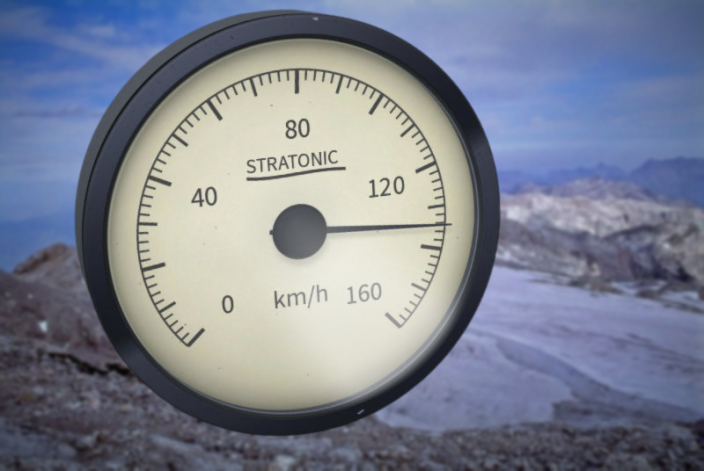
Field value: 134
